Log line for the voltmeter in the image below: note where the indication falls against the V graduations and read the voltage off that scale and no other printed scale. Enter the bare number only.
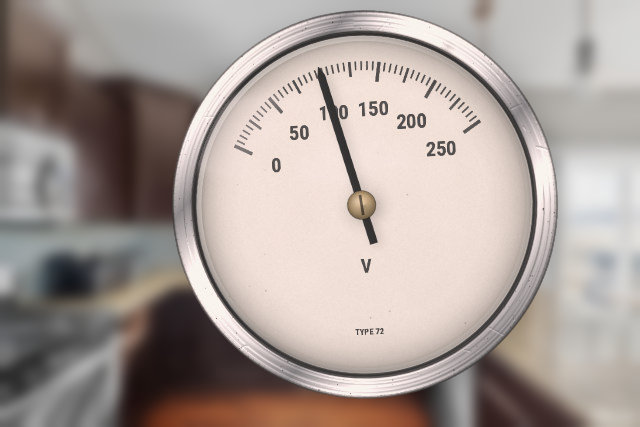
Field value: 100
